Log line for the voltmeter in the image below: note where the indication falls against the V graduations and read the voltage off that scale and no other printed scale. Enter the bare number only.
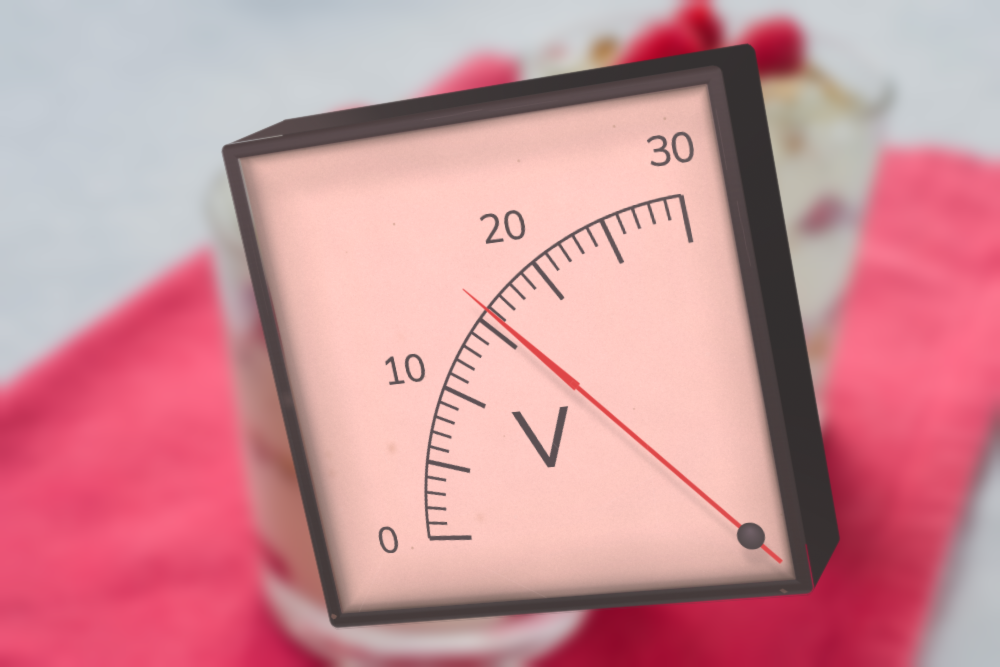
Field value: 16
